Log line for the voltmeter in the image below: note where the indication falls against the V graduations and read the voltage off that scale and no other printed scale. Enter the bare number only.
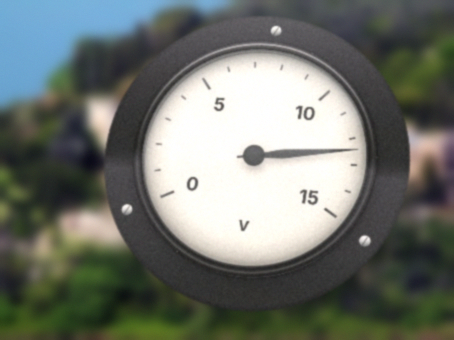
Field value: 12.5
